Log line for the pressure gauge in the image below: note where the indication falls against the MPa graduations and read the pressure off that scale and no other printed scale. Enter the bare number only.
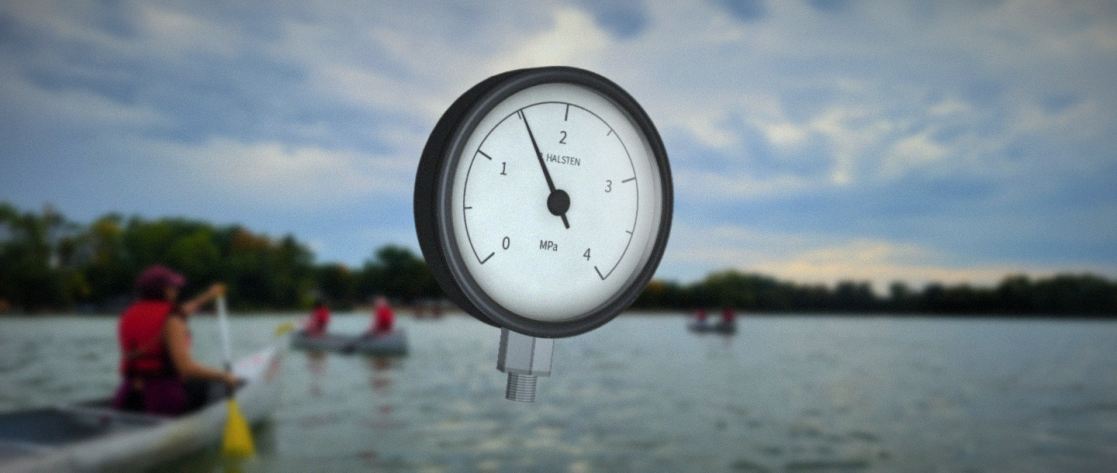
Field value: 1.5
